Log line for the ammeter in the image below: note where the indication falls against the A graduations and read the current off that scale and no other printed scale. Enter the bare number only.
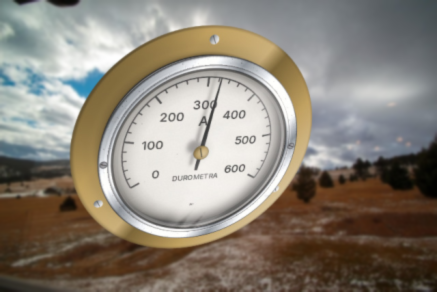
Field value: 320
